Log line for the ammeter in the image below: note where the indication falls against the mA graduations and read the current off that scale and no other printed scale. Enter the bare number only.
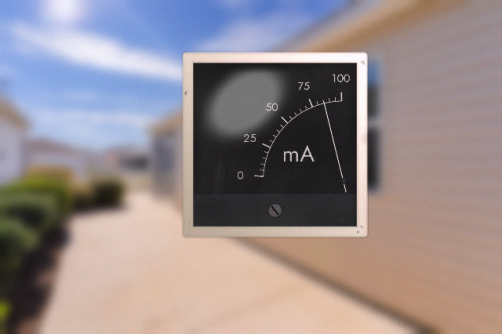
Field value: 85
